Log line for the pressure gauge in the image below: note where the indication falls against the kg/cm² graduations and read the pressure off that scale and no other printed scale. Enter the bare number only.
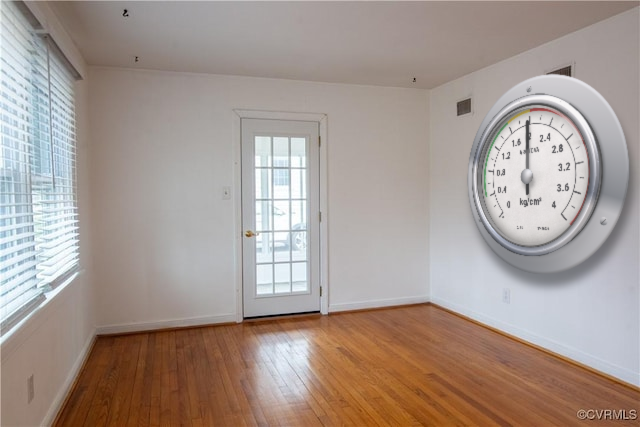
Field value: 2
